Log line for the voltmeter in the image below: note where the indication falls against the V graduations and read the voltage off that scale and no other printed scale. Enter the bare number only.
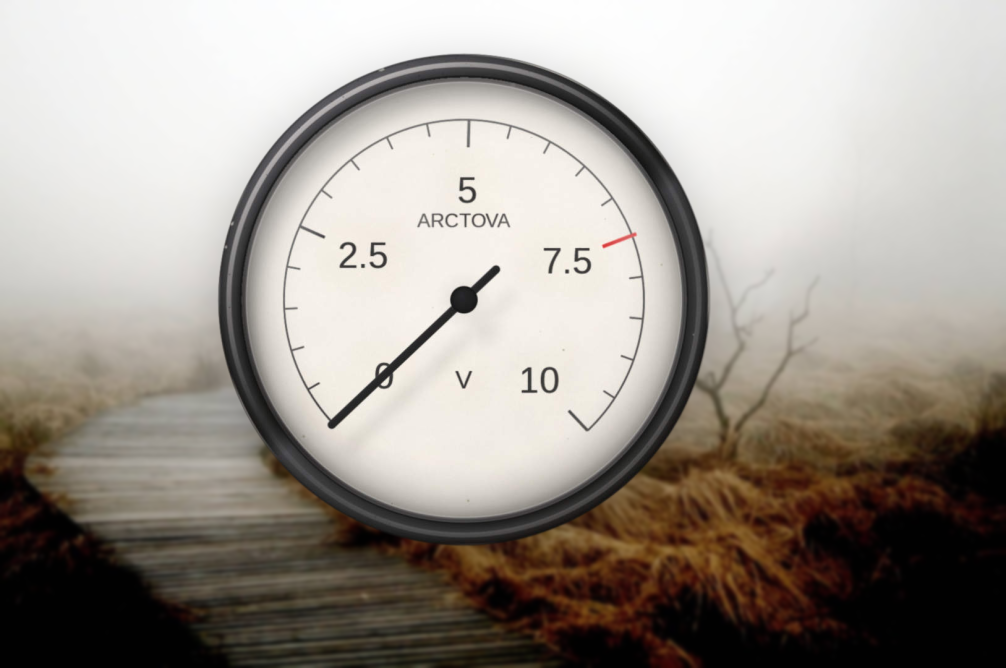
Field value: 0
